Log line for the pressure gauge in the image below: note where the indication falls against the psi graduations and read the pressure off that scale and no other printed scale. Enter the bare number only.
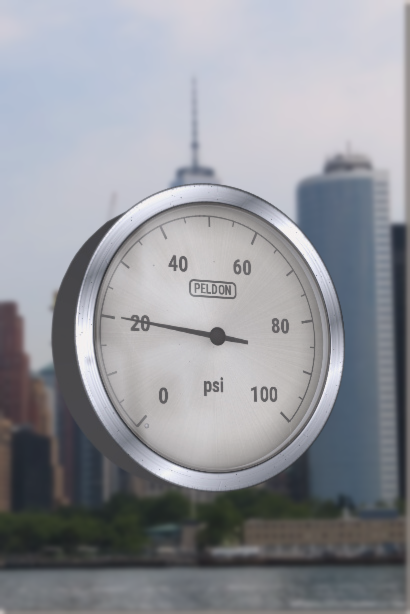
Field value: 20
